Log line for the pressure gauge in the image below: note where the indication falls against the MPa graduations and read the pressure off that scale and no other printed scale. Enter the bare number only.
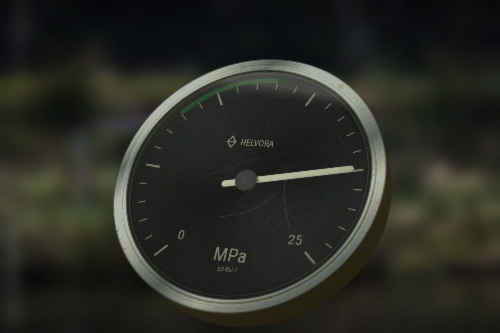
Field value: 20
